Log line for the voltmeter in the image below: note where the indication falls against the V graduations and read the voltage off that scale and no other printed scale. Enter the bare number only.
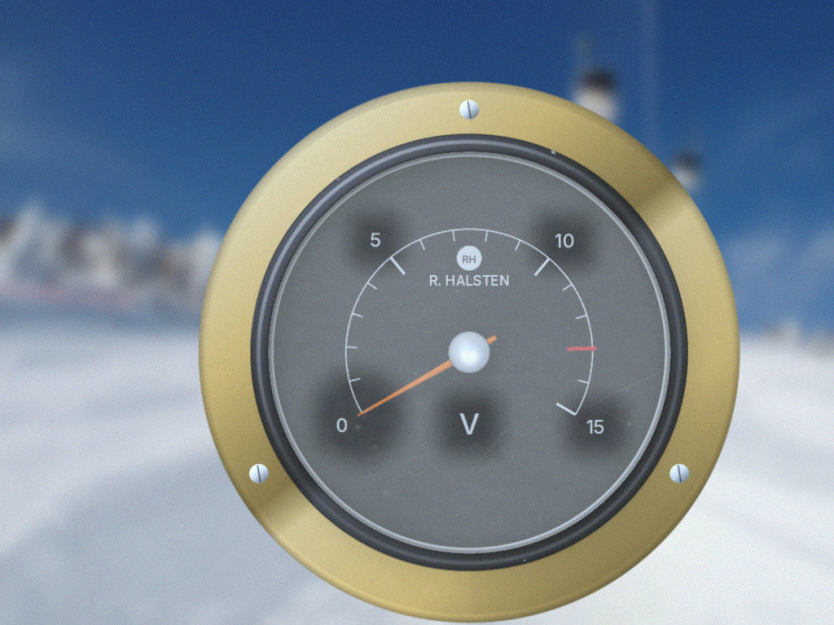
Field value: 0
